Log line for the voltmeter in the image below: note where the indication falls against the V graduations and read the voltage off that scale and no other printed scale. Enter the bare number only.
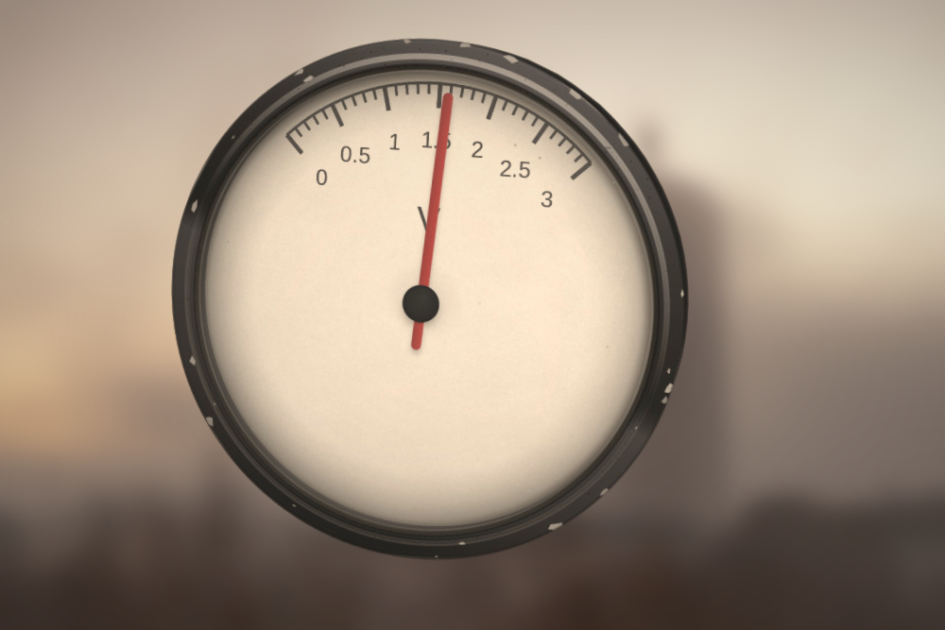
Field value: 1.6
